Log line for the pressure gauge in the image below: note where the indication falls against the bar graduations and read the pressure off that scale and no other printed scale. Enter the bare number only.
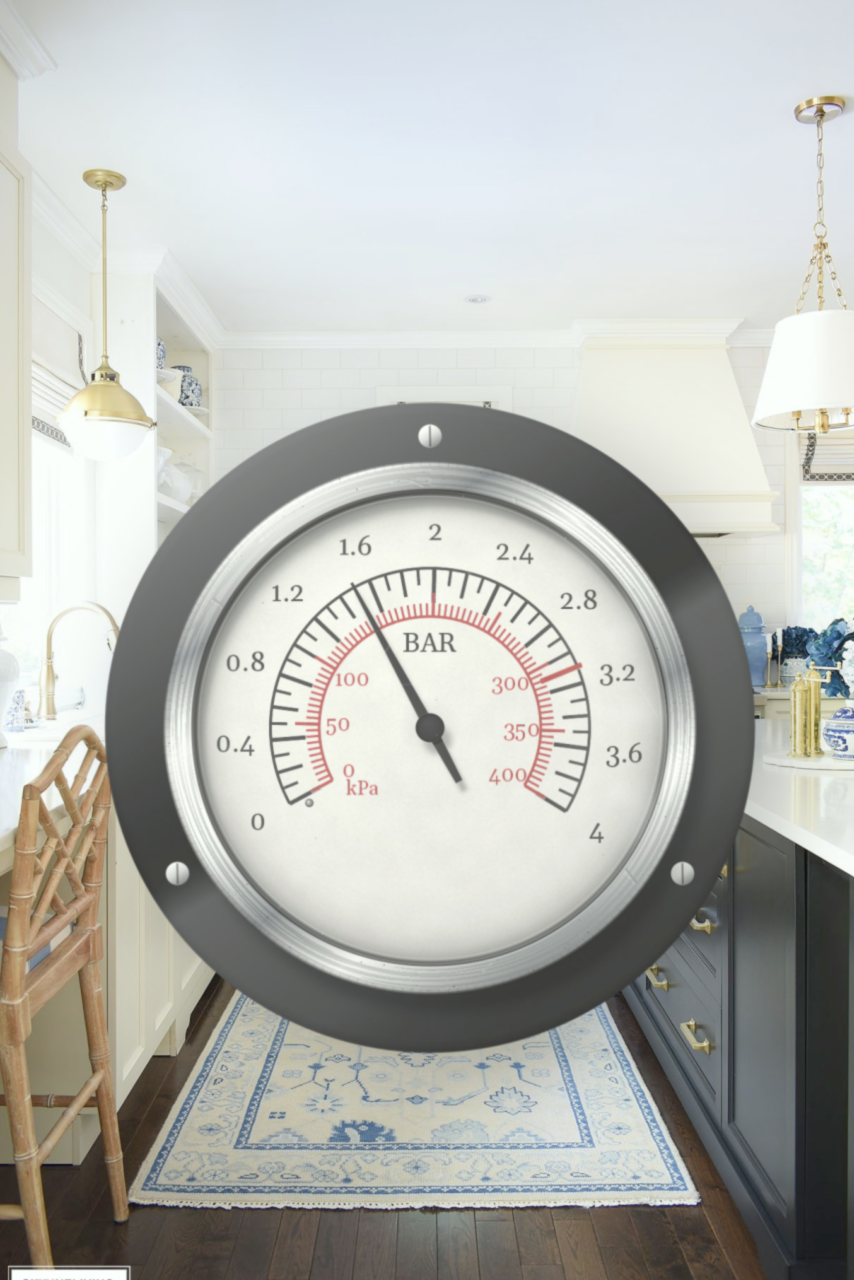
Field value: 1.5
